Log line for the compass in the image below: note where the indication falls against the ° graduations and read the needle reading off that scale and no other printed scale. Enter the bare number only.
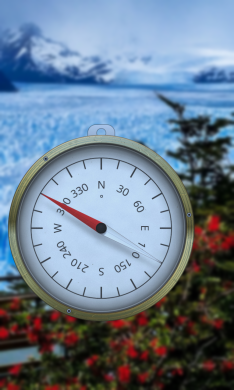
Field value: 300
